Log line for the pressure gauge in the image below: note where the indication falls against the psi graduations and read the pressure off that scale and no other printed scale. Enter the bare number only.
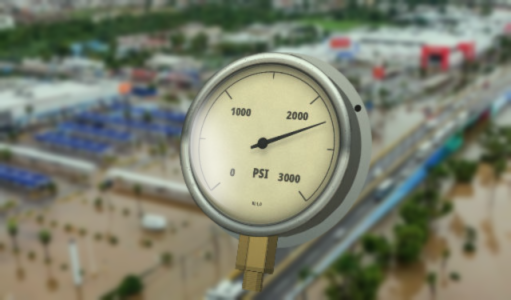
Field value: 2250
